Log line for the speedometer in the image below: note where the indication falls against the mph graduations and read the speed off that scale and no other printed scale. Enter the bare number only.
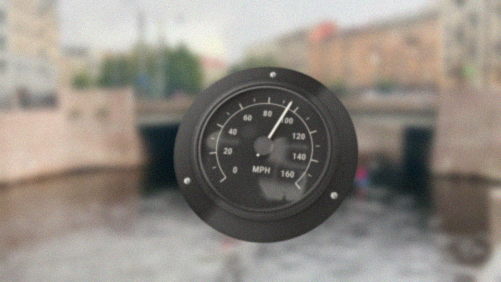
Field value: 95
